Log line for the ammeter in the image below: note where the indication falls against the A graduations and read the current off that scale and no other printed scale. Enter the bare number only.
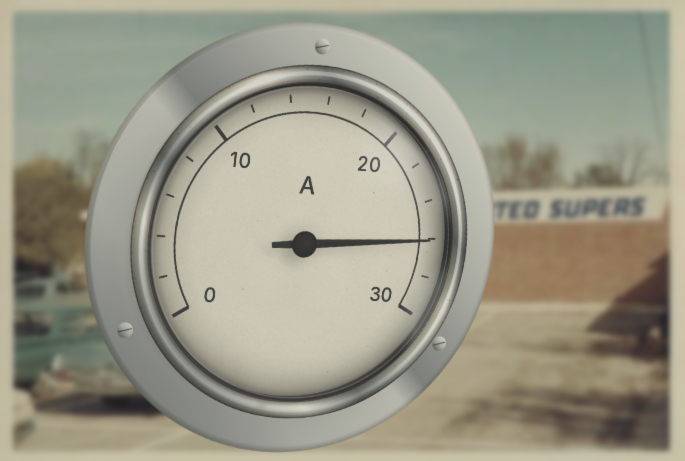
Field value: 26
